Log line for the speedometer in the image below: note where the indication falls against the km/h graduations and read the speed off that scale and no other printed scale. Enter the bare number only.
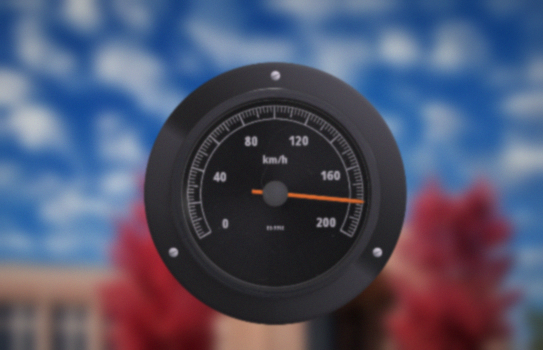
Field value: 180
